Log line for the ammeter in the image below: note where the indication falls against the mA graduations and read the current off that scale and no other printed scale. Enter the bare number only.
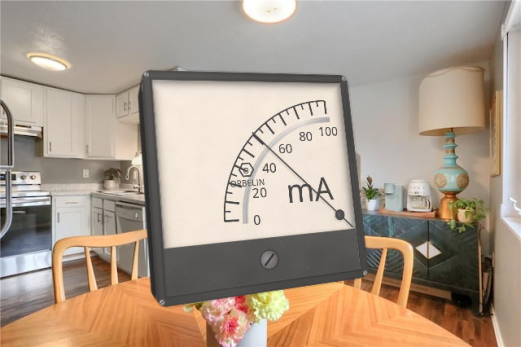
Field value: 50
